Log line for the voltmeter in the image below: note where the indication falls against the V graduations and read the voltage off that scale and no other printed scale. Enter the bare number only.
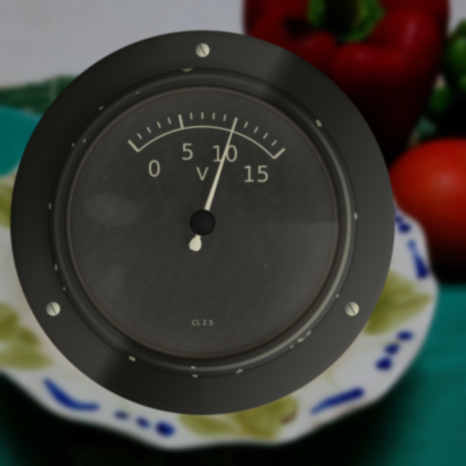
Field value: 10
